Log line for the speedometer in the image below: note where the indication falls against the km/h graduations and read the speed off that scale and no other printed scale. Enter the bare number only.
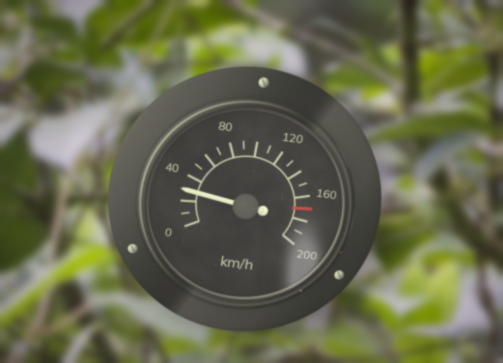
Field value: 30
